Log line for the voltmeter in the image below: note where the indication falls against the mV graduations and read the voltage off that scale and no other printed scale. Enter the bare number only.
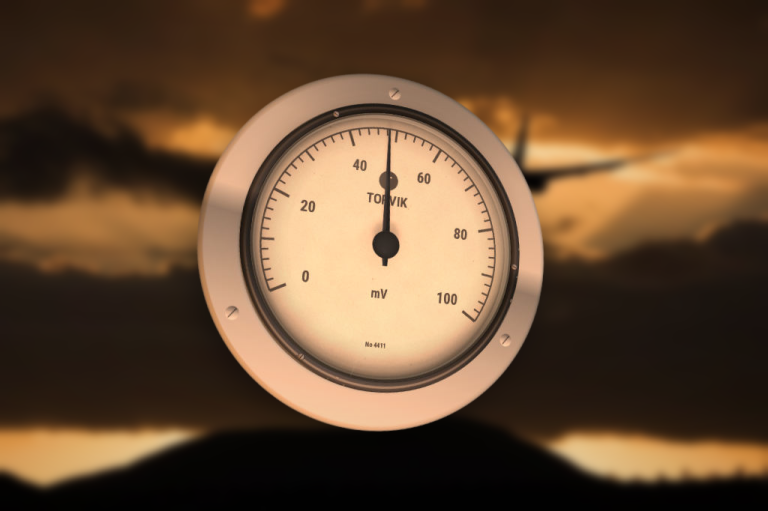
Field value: 48
